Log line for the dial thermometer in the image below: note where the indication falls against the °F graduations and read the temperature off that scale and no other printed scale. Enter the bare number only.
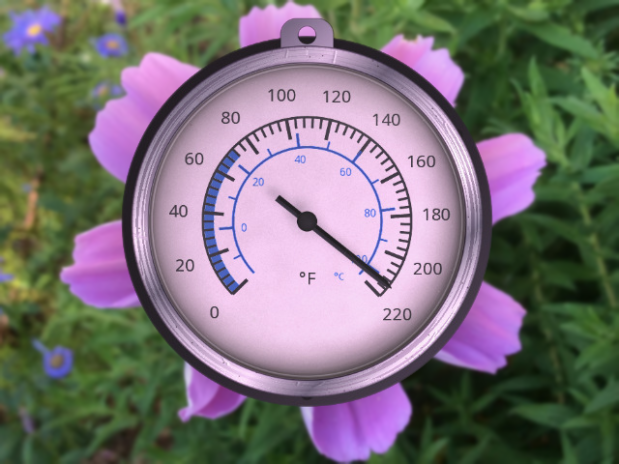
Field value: 214
